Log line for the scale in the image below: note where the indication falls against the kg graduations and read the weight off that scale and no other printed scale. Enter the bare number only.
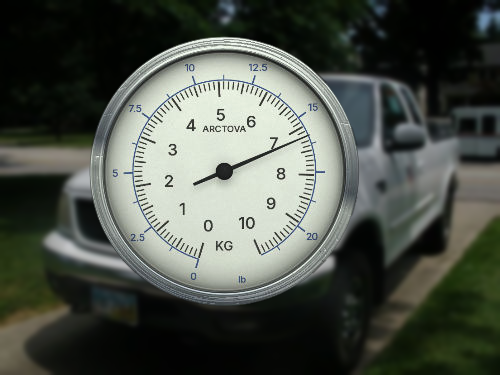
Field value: 7.2
